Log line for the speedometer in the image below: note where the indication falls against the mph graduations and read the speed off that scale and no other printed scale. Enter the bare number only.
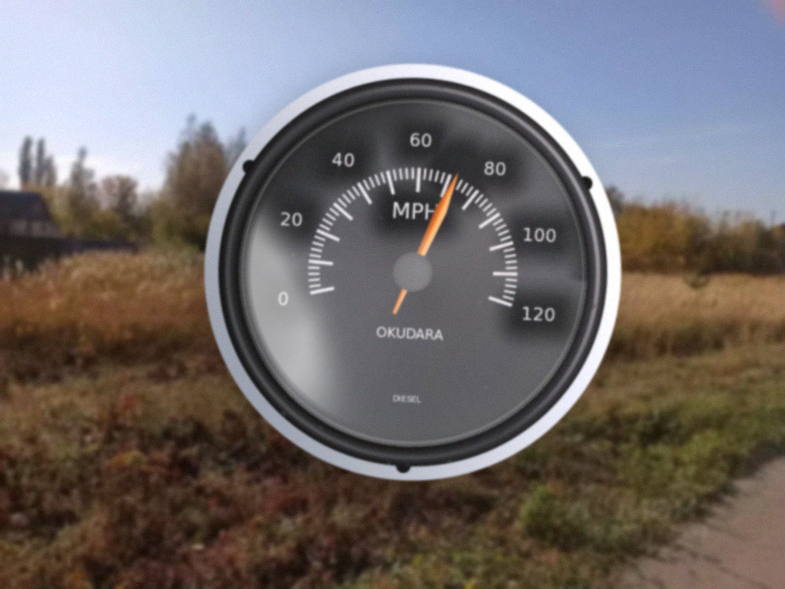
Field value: 72
